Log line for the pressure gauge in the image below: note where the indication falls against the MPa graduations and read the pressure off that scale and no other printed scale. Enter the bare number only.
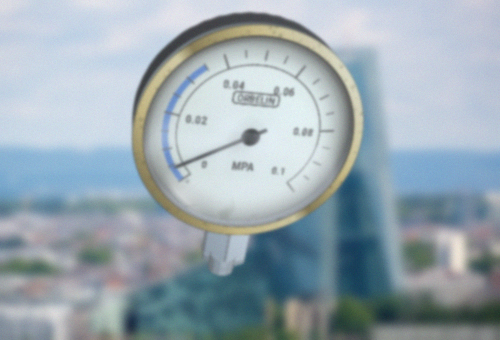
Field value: 0.005
